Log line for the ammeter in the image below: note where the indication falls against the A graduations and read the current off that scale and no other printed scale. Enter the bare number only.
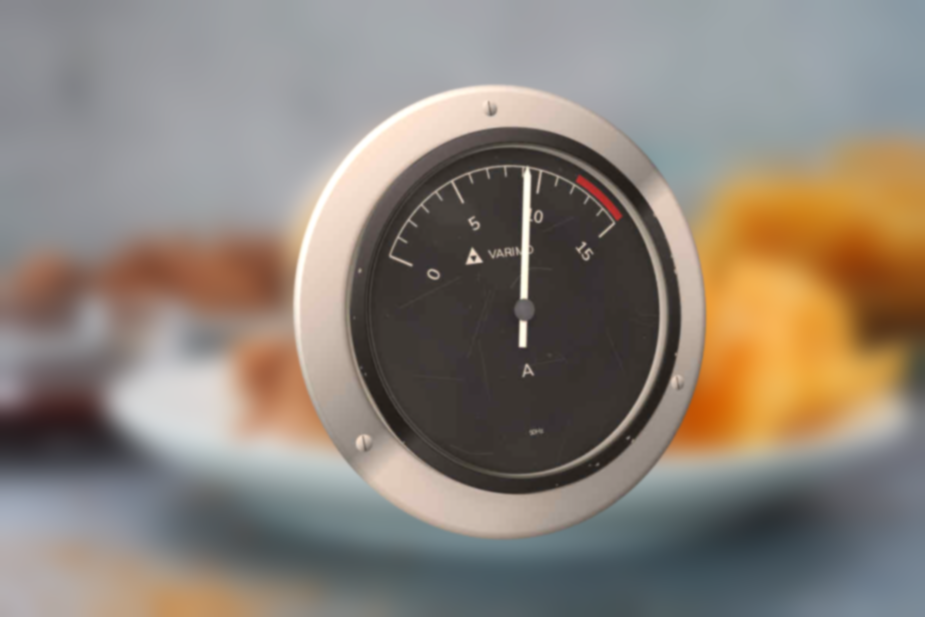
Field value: 9
